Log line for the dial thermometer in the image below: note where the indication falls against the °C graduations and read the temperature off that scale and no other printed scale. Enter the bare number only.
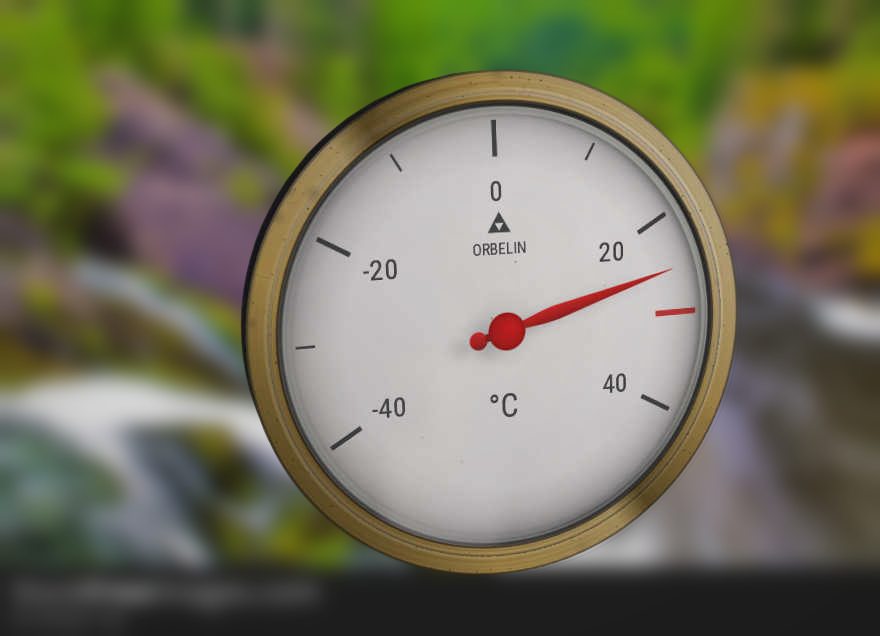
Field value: 25
